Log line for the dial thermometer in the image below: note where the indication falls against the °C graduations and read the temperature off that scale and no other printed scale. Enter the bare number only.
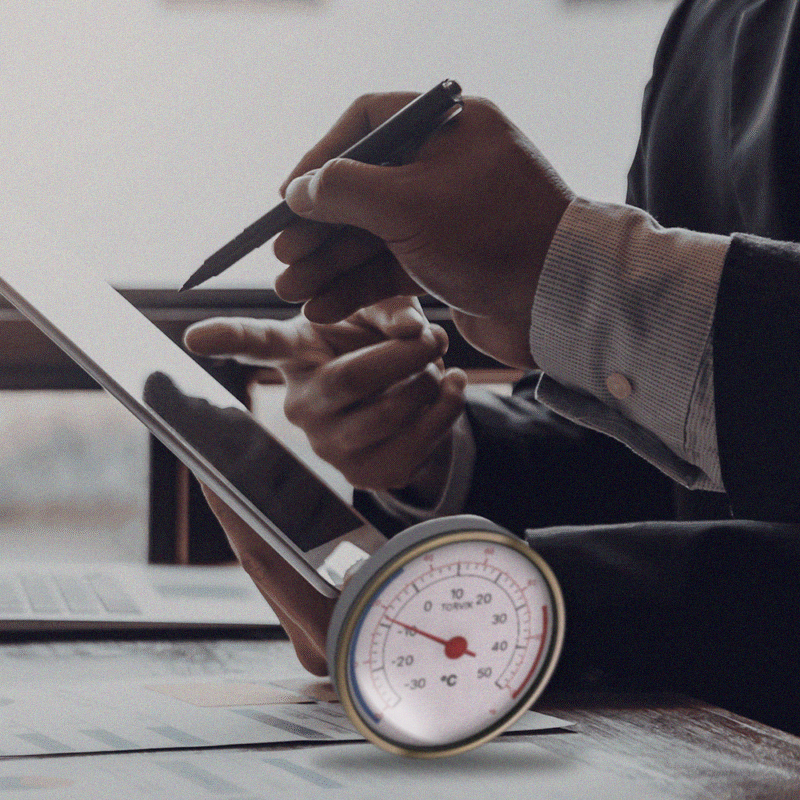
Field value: -8
